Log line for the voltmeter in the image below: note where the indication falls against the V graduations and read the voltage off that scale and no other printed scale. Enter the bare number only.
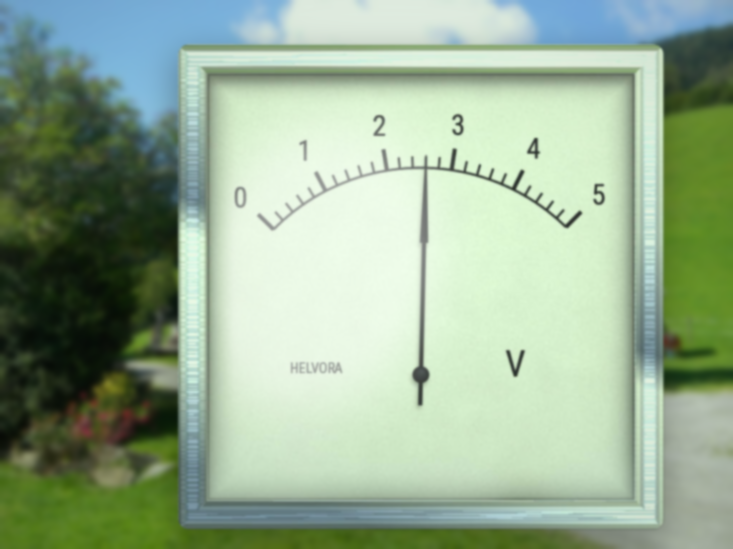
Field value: 2.6
